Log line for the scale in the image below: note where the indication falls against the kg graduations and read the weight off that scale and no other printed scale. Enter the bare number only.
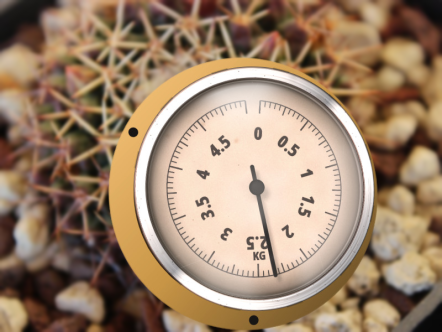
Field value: 2.35
